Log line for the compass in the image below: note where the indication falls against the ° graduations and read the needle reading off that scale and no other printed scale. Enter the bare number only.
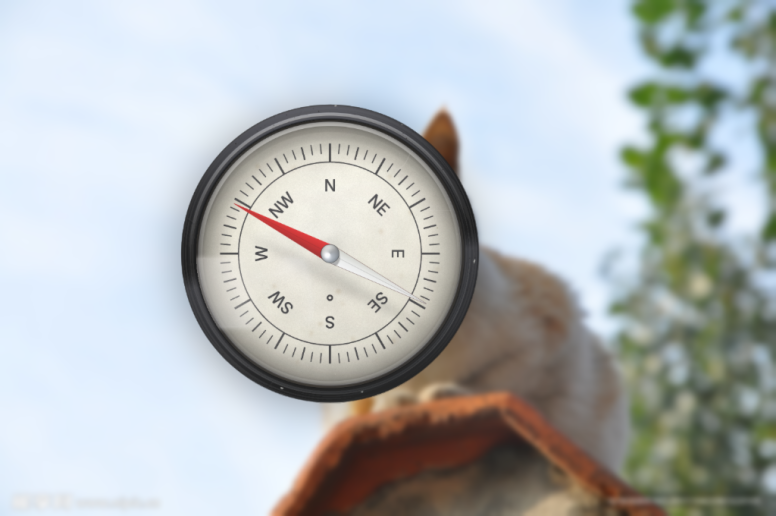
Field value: 297.5
